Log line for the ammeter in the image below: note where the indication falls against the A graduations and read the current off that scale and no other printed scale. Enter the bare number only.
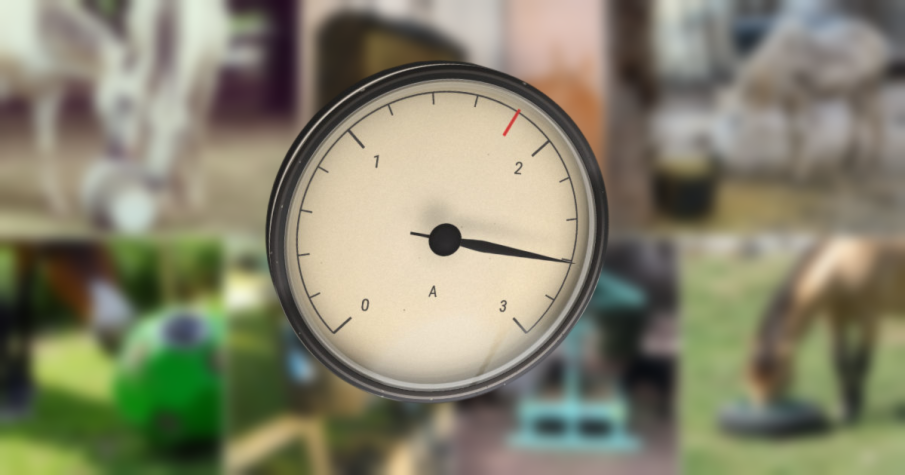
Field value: 2.6
